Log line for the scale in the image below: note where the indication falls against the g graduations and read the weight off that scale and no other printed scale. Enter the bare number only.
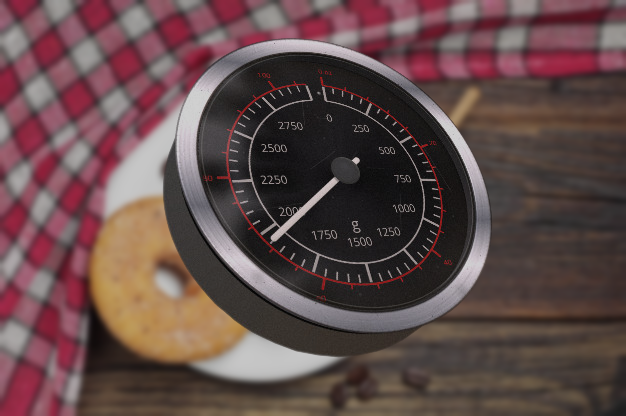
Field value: 1950
